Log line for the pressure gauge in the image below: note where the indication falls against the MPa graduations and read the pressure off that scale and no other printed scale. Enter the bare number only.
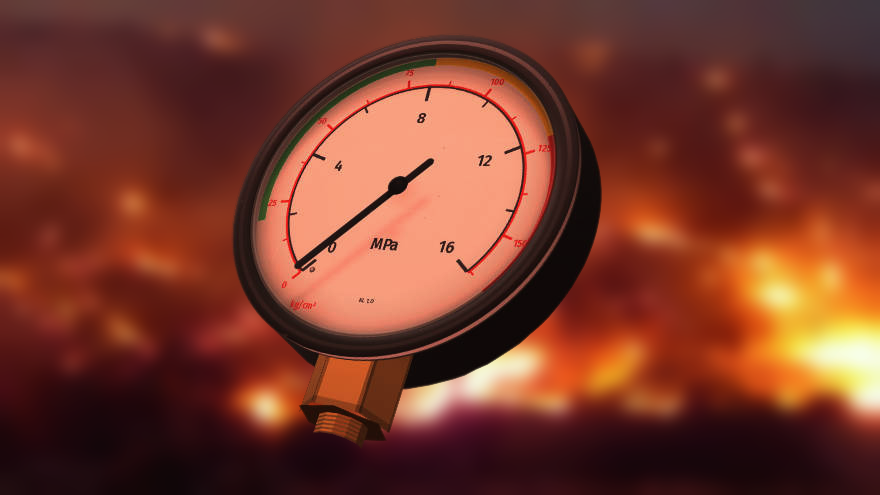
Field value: 0
